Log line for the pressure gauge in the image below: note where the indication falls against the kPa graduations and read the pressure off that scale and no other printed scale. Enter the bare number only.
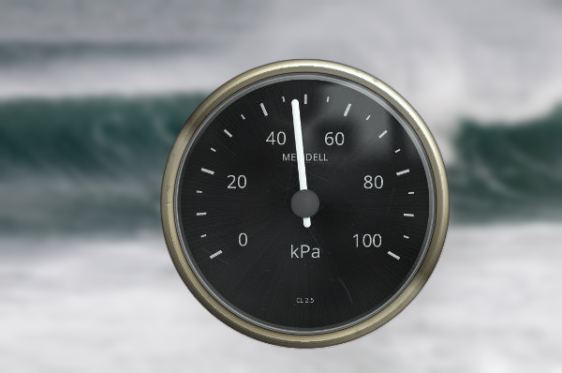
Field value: 47.5
